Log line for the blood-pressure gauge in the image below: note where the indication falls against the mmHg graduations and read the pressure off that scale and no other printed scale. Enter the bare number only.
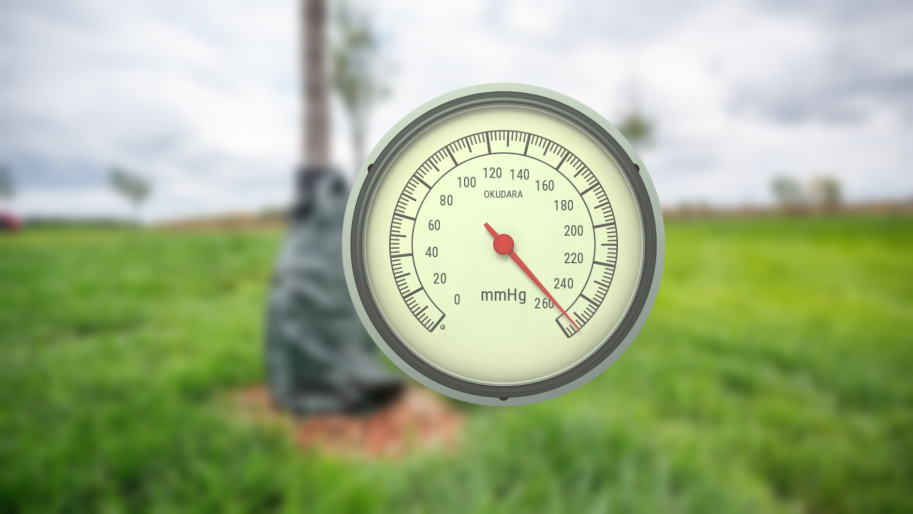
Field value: 254
